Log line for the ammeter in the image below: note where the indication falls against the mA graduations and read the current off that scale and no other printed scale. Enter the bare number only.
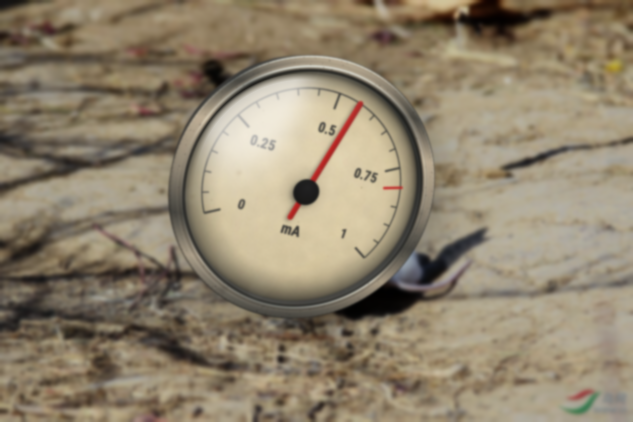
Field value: 0.55
